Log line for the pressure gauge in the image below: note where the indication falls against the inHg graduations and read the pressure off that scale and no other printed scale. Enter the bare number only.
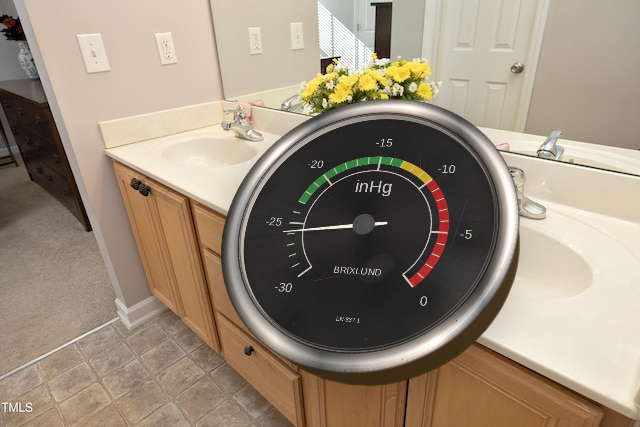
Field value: -26
